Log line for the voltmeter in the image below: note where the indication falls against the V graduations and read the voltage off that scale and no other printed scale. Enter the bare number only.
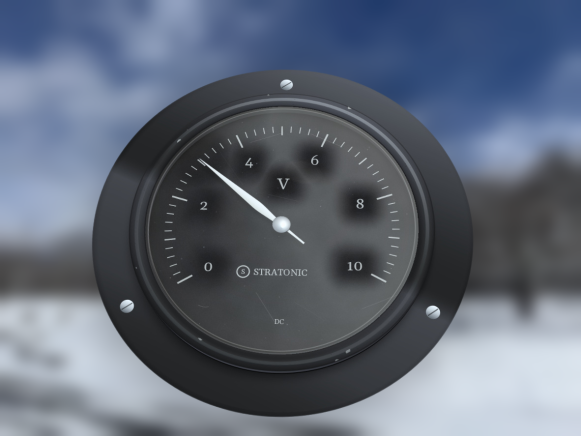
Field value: 3
